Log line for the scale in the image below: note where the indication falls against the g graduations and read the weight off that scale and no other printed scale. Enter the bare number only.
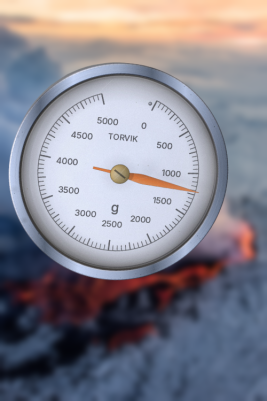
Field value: 1200
